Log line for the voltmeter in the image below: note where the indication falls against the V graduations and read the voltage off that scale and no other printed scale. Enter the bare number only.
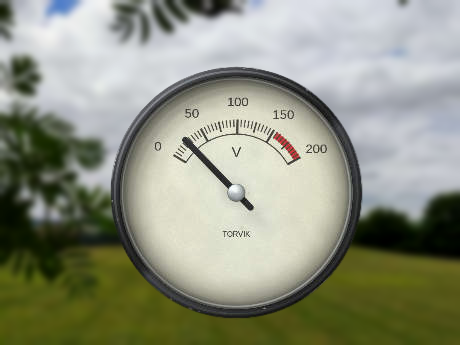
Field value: 25
